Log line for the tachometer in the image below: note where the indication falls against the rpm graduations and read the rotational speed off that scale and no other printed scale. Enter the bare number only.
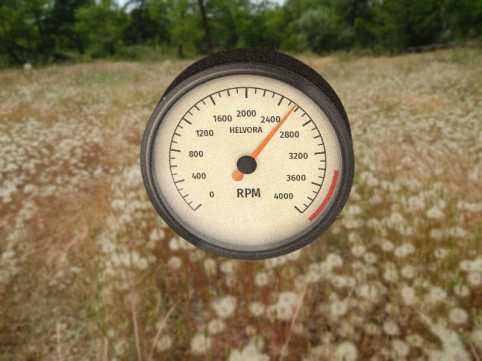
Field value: 2550
